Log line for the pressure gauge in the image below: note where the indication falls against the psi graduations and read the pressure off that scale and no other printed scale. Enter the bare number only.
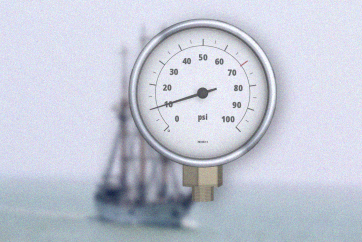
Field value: 10
